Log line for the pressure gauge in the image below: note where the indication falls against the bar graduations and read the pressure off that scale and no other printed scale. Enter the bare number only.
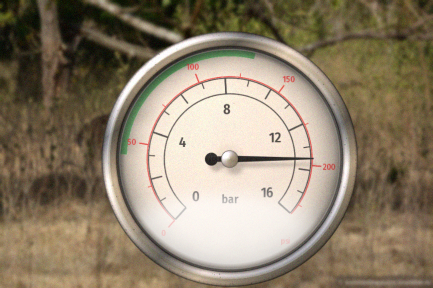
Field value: 13.5
